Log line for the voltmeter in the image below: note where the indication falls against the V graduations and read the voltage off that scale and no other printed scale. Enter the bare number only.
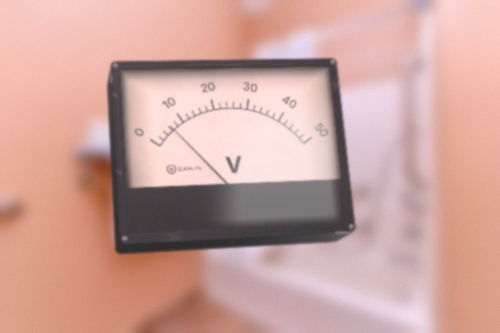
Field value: 6
